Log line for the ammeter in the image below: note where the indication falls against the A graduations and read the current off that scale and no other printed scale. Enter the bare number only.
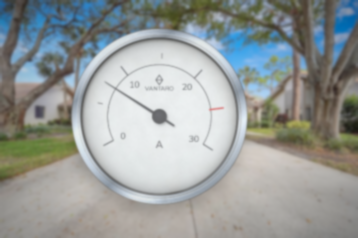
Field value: 7.5
